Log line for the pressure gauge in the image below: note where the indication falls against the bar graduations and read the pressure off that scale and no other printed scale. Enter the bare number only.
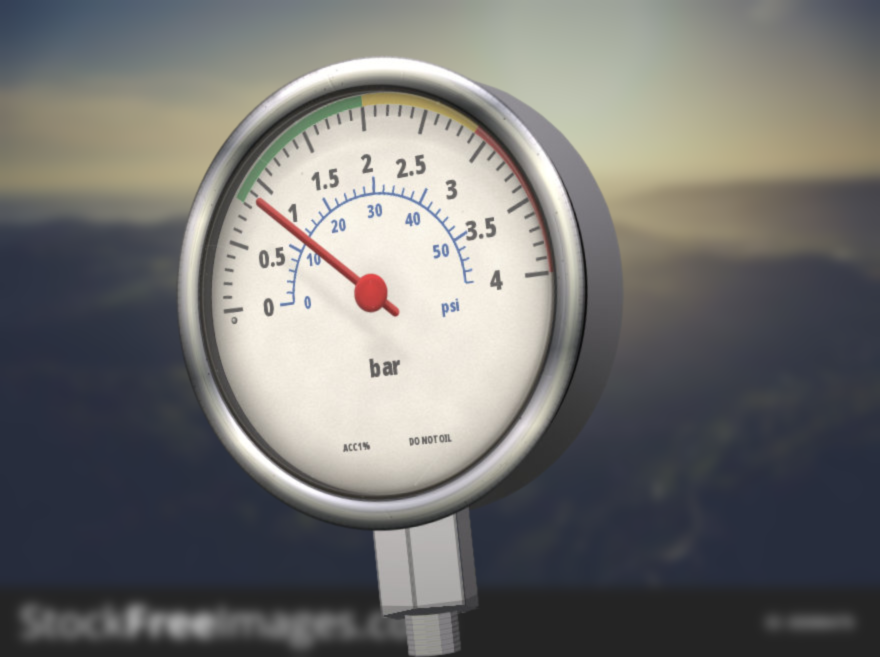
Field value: 0.9
